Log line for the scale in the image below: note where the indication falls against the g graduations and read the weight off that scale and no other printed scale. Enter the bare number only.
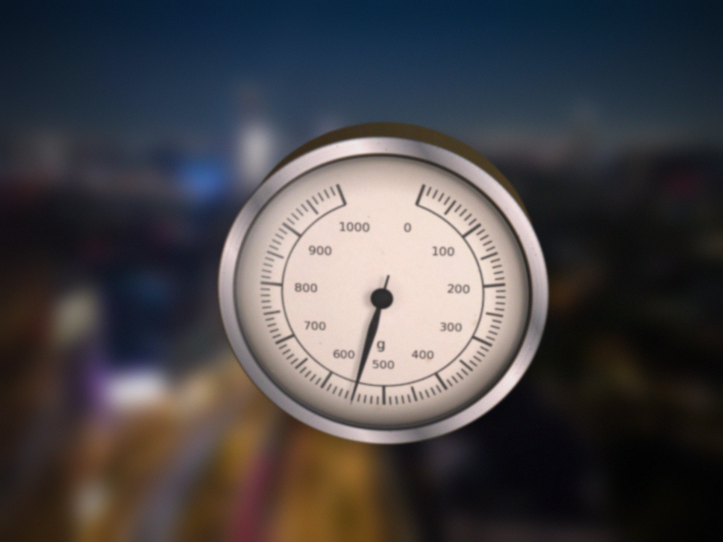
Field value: 550
